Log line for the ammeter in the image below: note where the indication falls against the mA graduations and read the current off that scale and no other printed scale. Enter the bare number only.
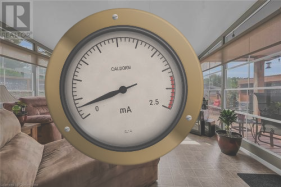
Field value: 0.15
